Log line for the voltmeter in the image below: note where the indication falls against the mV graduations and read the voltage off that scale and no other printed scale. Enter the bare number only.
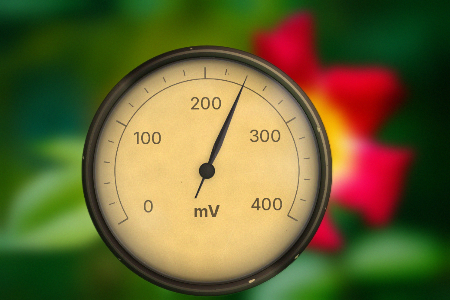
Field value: 240
